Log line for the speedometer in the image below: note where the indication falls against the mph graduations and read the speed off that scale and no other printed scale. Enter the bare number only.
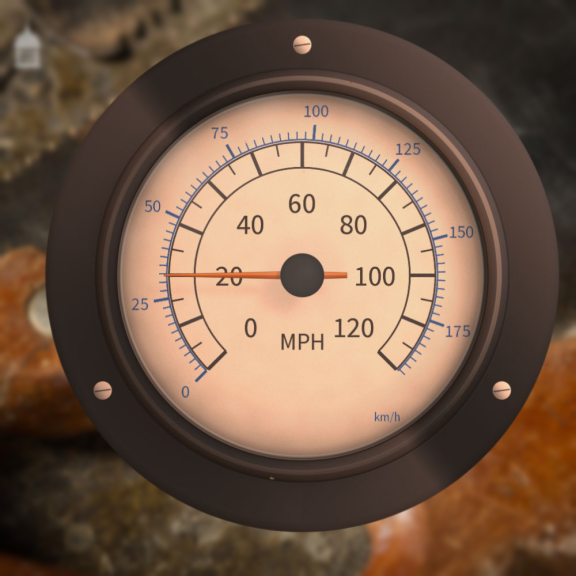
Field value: 20
